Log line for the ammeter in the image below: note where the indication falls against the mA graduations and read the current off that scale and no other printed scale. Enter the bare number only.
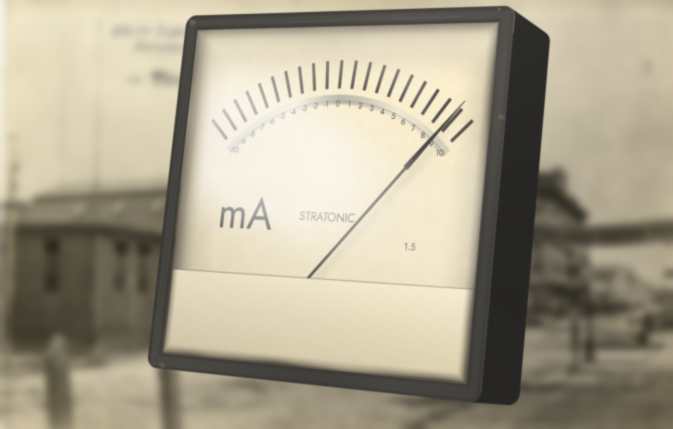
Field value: 9
